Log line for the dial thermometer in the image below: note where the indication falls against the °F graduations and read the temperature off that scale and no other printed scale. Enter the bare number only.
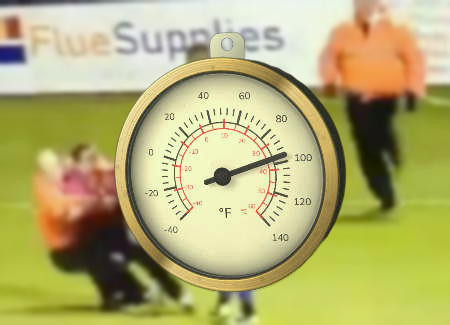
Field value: 96
